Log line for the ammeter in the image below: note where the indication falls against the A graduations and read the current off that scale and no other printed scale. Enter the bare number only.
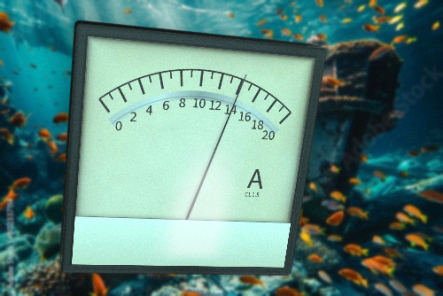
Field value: 14
